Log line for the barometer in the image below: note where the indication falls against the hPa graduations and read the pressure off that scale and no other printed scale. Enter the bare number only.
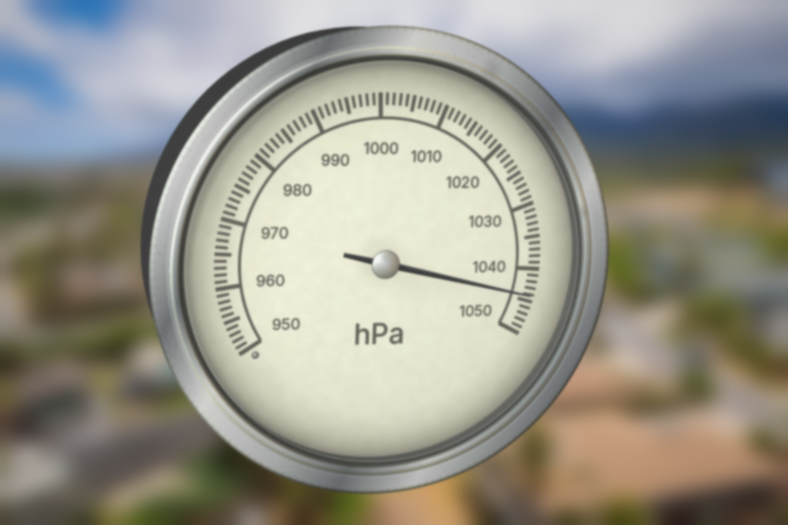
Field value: 1044
